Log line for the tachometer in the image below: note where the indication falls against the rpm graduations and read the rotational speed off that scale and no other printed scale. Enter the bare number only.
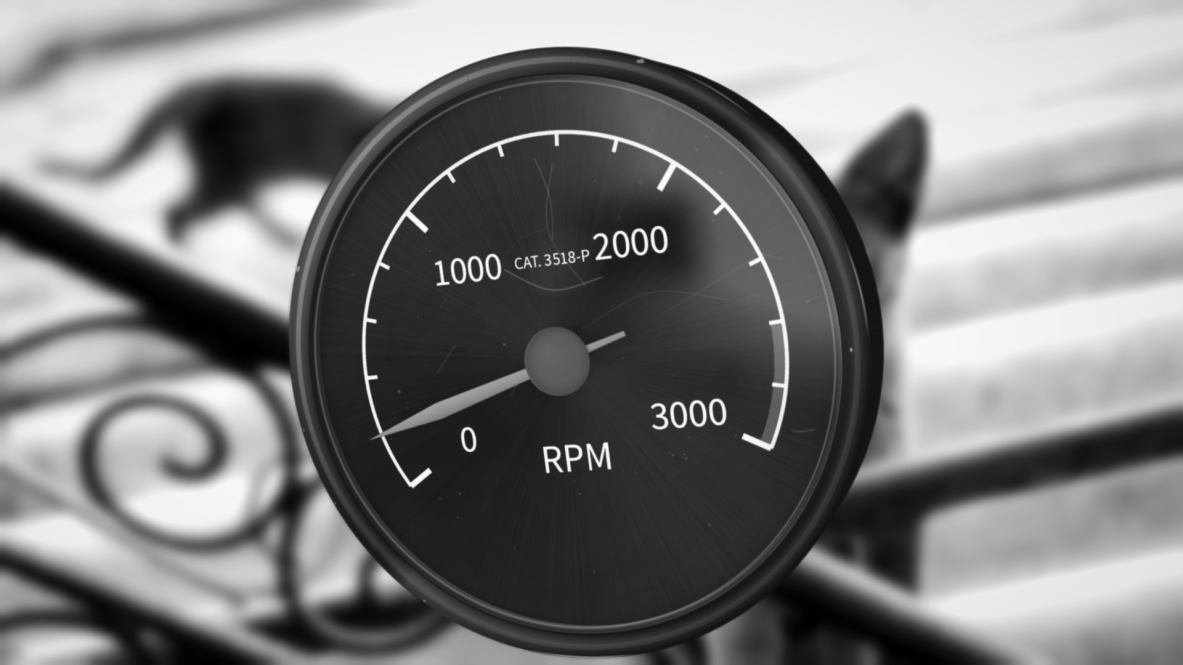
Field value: 200
